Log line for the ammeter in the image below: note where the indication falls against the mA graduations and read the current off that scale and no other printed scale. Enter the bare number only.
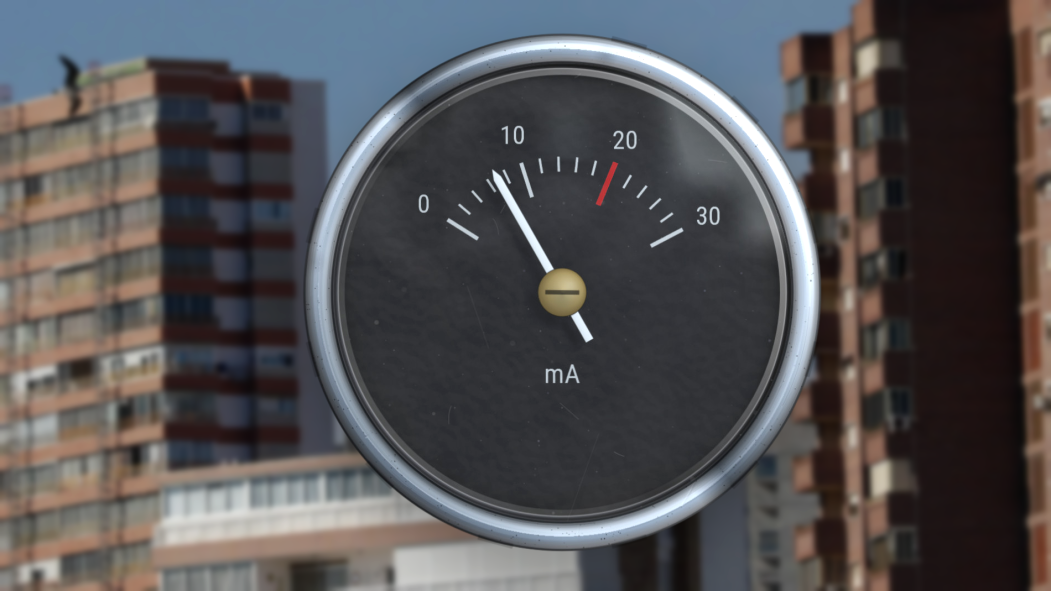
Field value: 7
